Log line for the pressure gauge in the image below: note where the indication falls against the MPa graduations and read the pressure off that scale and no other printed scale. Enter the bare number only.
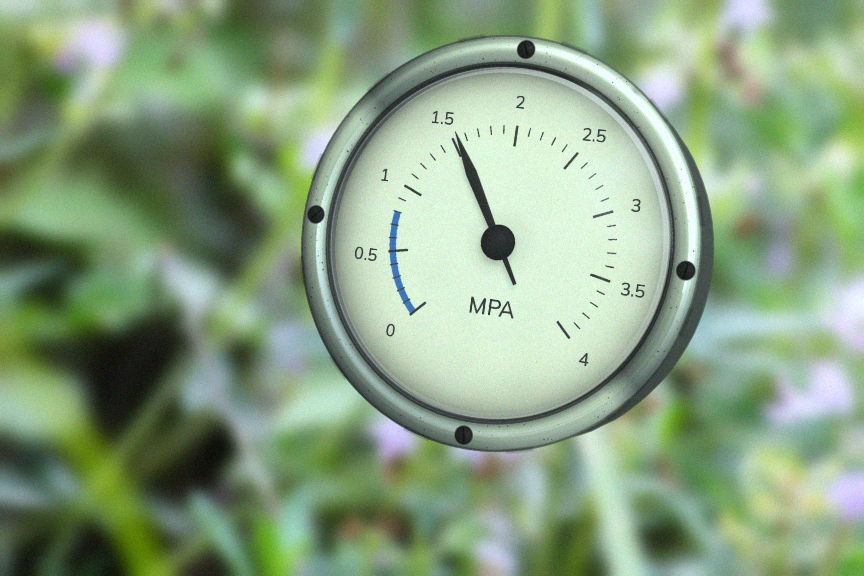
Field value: 1.55
